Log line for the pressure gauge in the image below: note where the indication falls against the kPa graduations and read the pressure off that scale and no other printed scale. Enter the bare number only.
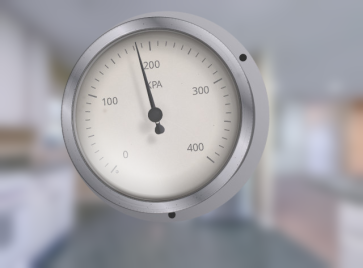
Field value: 185
